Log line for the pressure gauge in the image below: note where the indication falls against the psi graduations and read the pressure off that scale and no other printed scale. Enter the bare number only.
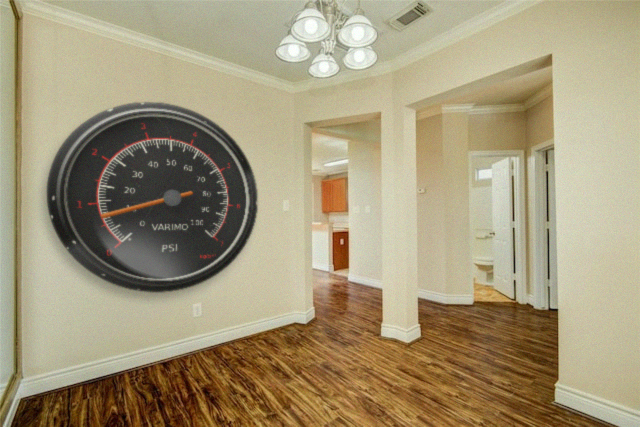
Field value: 10
